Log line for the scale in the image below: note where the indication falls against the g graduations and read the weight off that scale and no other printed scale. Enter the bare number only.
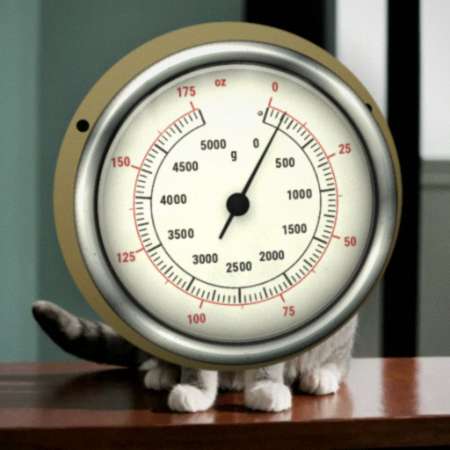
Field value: 150
